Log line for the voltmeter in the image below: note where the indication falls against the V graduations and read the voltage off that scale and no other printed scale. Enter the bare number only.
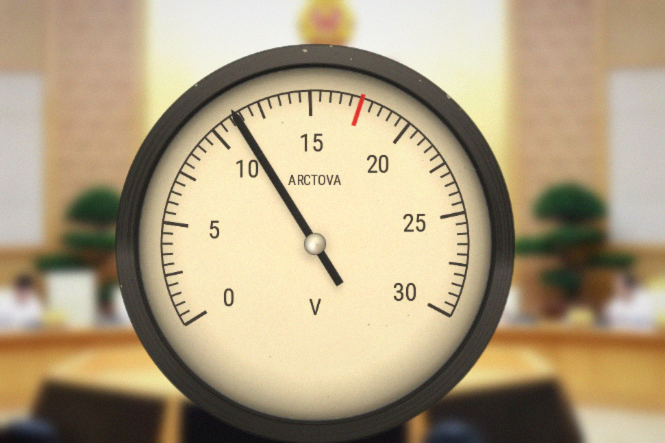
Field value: 11.25
